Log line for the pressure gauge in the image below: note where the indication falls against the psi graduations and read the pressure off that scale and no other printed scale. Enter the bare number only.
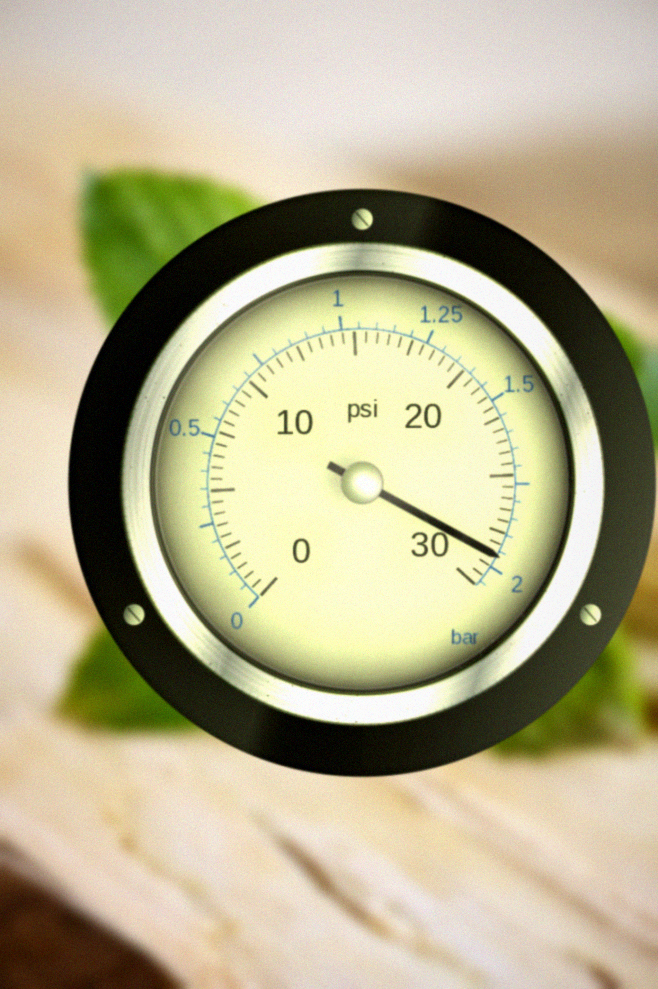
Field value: 28.5
